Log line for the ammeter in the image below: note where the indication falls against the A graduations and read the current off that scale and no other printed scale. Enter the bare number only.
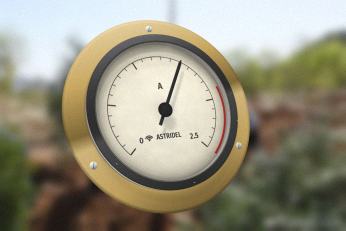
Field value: 1.5
